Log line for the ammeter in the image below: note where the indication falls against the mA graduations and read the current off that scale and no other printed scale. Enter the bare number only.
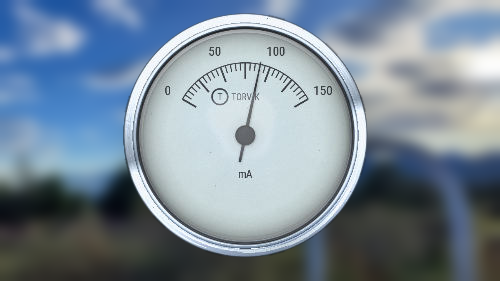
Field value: 90
